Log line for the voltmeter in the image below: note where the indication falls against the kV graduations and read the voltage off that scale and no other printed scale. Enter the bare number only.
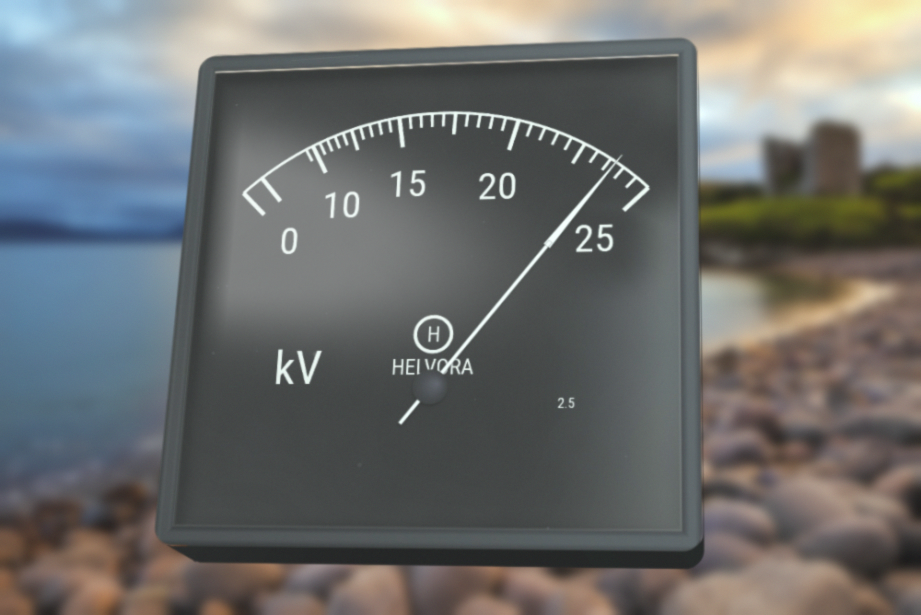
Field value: 23.75
